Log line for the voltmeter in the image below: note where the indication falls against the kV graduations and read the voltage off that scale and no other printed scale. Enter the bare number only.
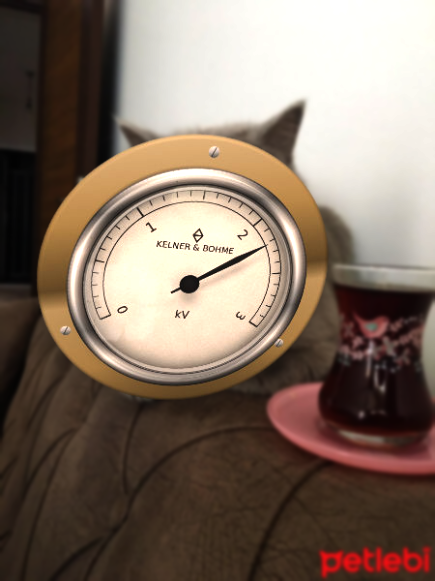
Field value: 2.2
